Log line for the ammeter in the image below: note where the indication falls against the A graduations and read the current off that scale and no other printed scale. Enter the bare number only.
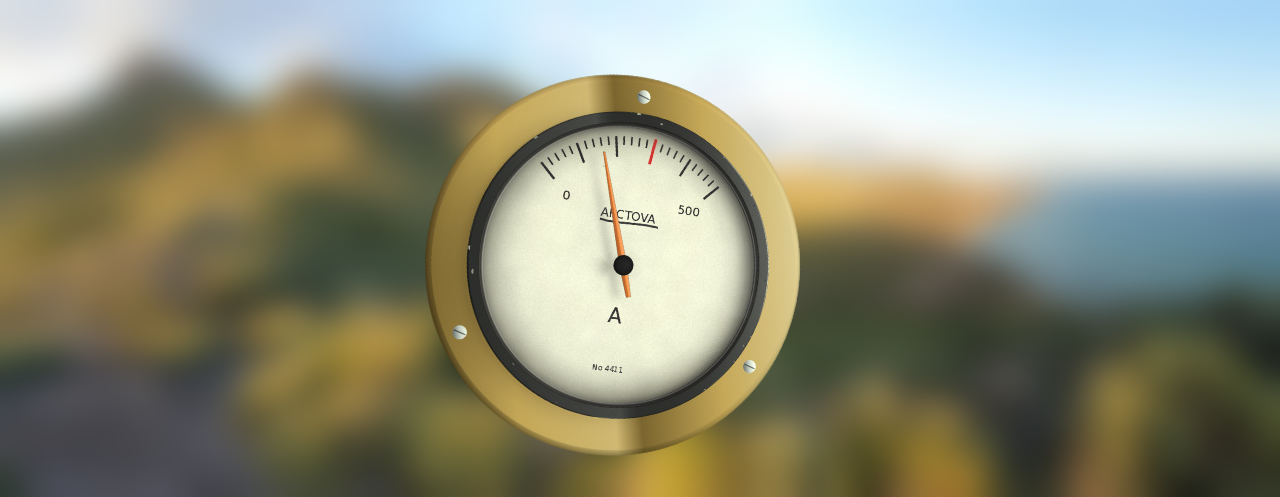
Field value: 160
